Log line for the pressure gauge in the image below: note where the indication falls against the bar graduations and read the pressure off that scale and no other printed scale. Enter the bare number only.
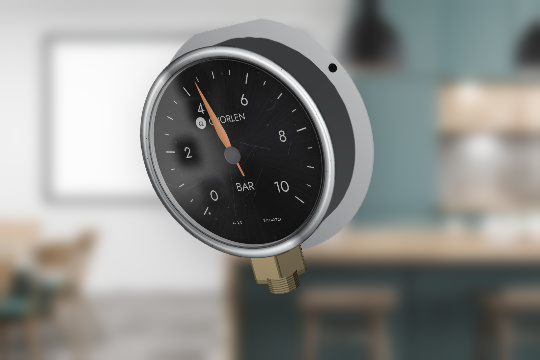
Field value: 4.5
